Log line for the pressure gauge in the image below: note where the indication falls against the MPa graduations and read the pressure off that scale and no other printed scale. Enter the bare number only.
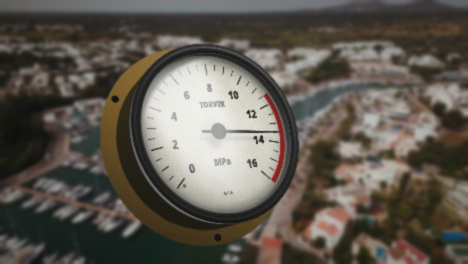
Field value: 13.5
